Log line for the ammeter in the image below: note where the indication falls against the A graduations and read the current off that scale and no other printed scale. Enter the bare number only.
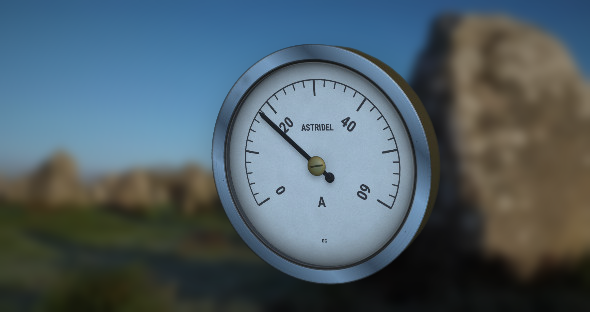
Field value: 18
